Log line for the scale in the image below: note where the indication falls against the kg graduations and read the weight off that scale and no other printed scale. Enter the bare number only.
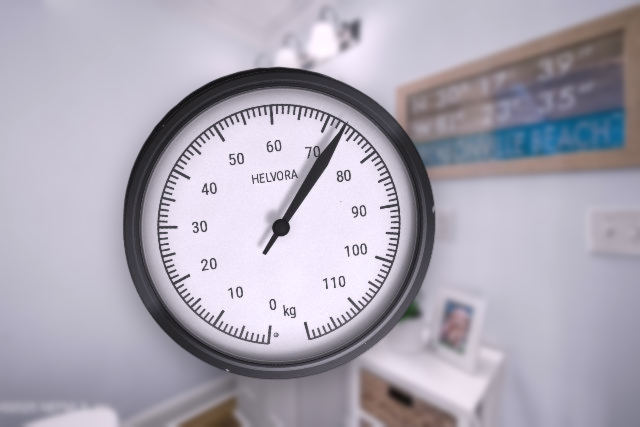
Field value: 73
